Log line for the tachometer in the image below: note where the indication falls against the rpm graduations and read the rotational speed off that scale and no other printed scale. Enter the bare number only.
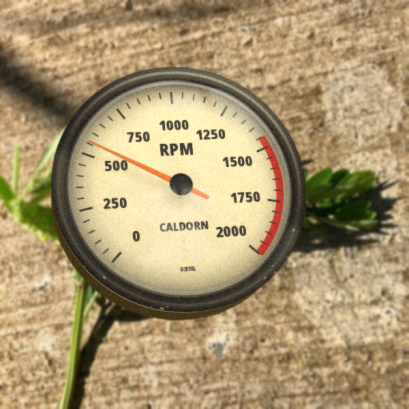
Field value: 550
